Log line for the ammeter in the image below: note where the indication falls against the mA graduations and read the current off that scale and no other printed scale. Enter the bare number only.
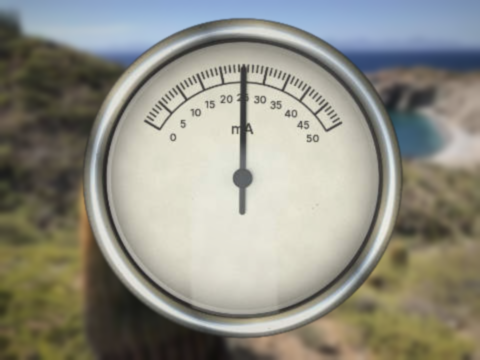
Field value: 25
